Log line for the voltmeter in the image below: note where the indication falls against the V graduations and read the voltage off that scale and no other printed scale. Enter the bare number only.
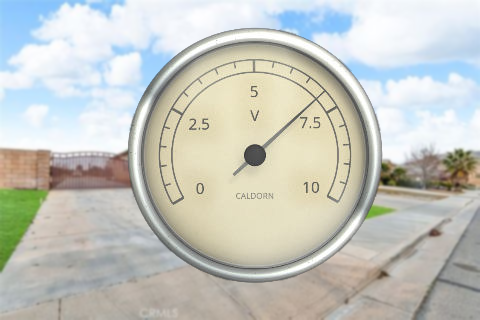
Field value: 7
